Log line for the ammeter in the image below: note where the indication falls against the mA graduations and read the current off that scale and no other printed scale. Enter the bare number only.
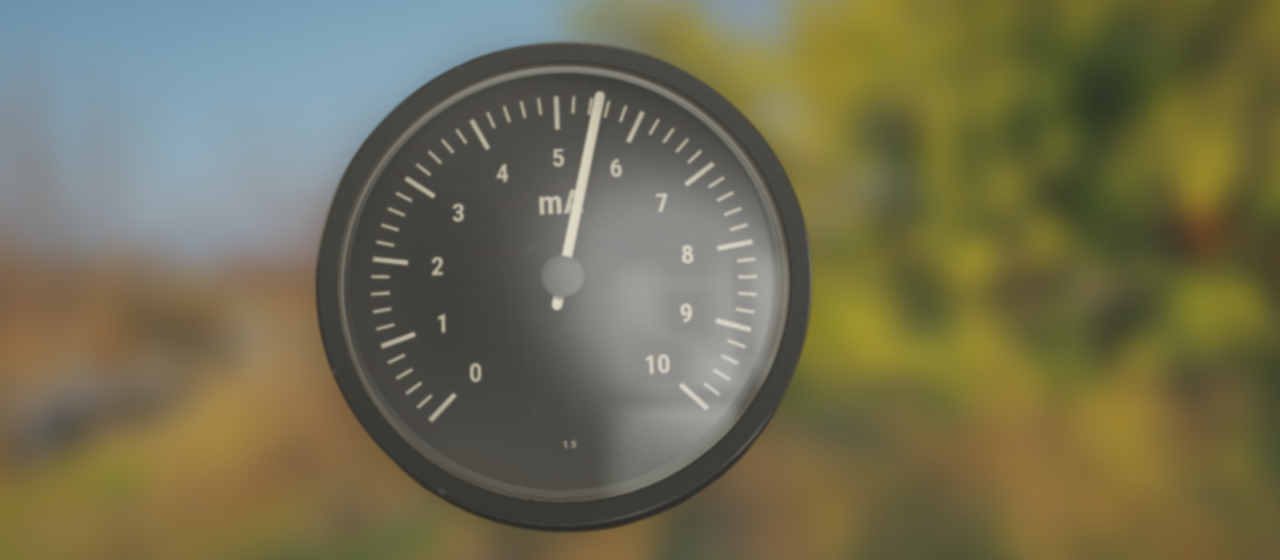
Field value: 5.5
